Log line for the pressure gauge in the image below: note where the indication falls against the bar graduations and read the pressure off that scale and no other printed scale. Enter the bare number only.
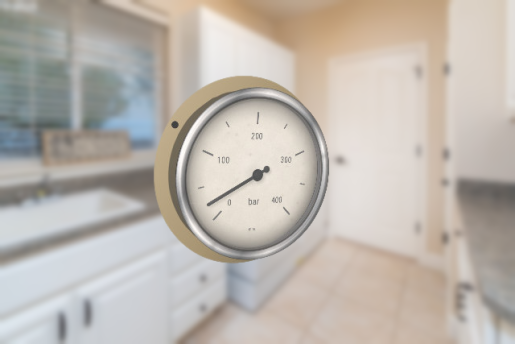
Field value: 25
